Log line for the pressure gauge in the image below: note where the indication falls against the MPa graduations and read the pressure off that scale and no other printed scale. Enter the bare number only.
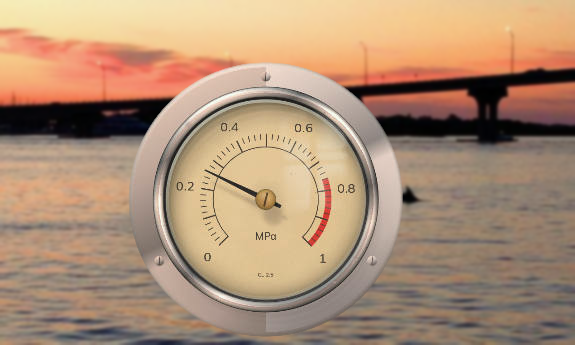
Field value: 0.26
